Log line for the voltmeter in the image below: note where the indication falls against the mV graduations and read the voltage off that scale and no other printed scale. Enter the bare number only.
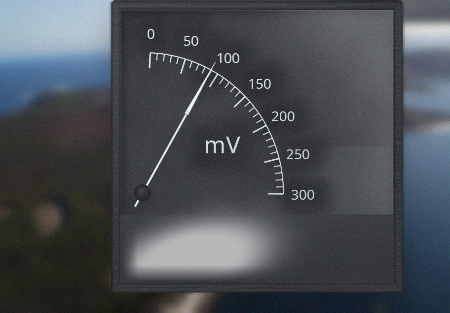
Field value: 90
